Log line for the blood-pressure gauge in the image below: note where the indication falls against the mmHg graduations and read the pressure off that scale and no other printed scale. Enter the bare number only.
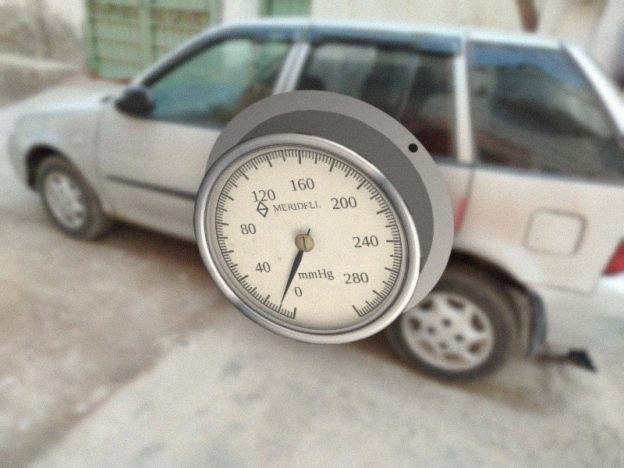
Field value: 10
